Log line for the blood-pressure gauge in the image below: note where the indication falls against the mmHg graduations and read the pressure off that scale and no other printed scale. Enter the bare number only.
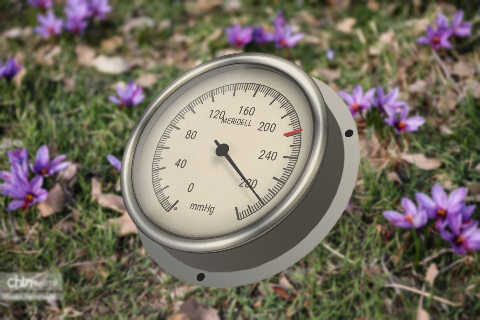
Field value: 280
